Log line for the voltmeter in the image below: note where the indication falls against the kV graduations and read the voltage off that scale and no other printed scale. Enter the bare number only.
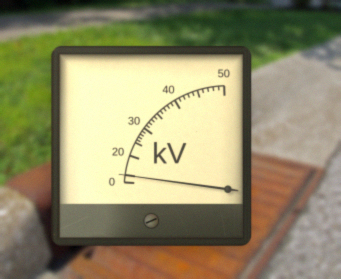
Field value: 10
